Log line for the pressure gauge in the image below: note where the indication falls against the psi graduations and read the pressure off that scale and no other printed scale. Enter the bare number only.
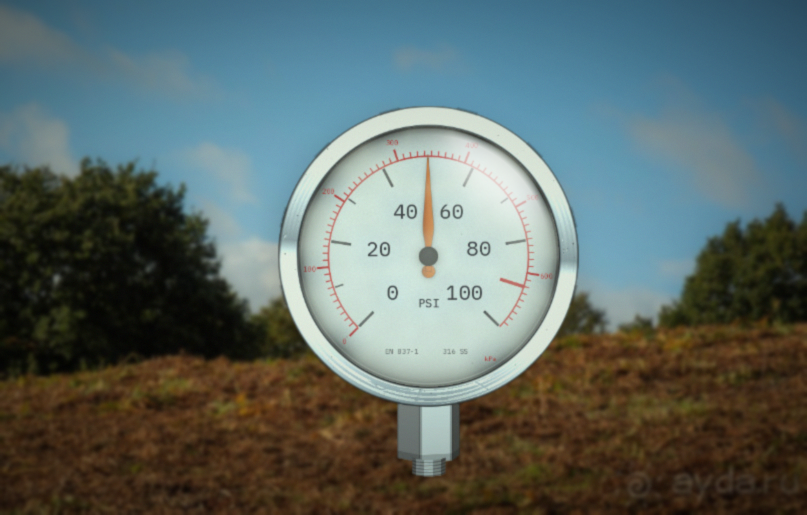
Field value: 50
